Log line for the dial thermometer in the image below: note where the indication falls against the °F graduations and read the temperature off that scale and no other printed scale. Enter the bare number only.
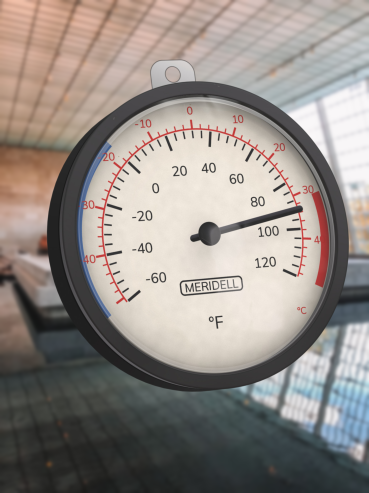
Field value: 92
